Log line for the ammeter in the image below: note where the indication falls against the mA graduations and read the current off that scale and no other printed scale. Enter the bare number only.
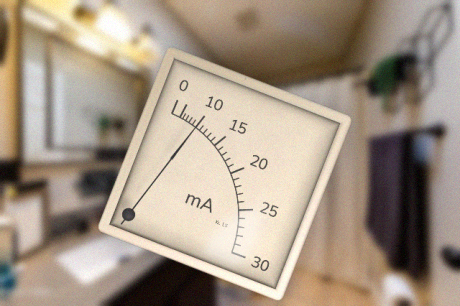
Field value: 10
